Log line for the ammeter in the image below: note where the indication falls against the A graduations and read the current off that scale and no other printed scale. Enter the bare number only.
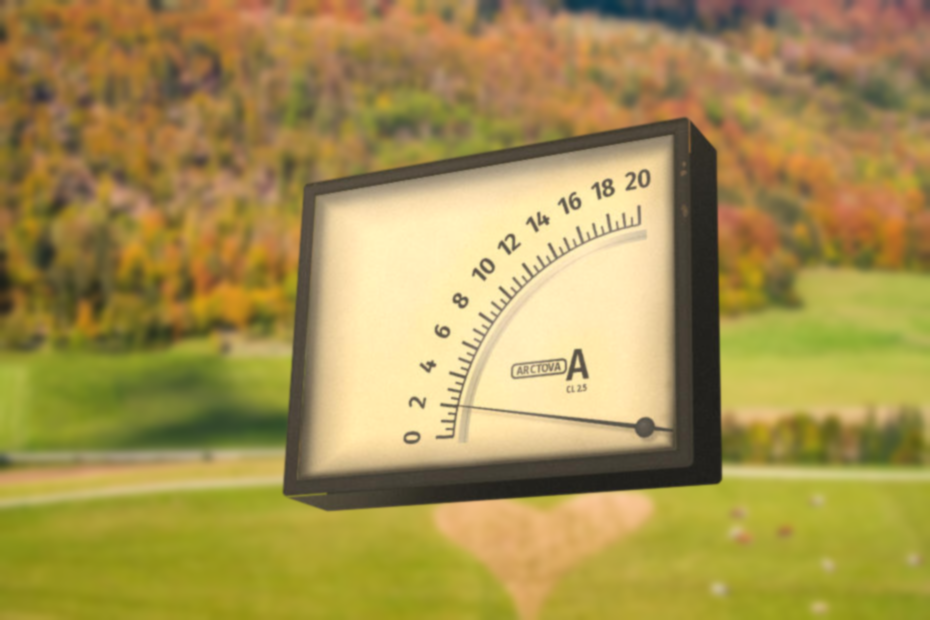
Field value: 2
